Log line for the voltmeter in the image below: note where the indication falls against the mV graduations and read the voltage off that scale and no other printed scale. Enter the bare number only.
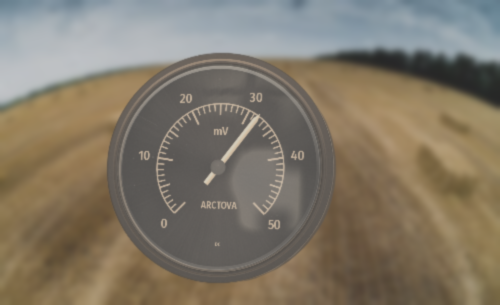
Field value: 32
